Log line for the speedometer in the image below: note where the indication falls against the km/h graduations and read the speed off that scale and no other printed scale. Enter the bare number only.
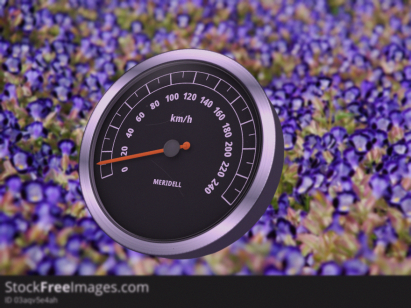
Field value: 10
